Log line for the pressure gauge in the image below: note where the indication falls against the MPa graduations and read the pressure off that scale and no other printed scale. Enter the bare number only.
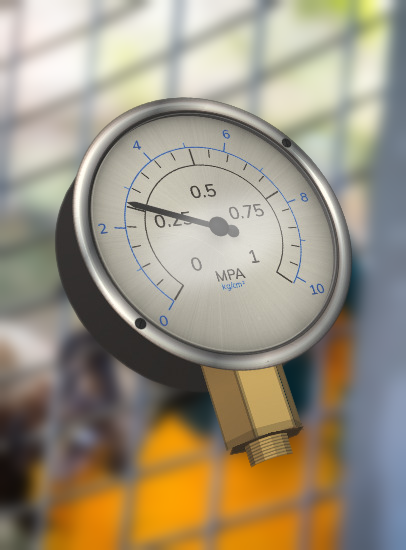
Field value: 0.25
